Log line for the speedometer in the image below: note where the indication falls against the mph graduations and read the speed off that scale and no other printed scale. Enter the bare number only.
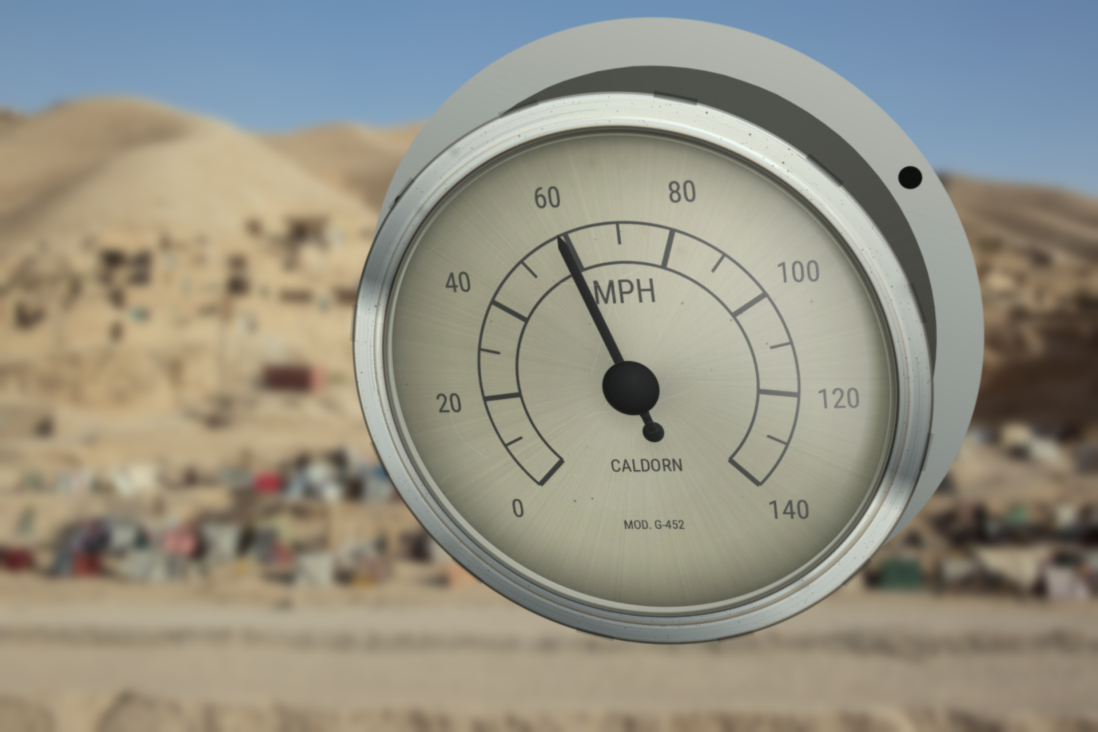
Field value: 60
